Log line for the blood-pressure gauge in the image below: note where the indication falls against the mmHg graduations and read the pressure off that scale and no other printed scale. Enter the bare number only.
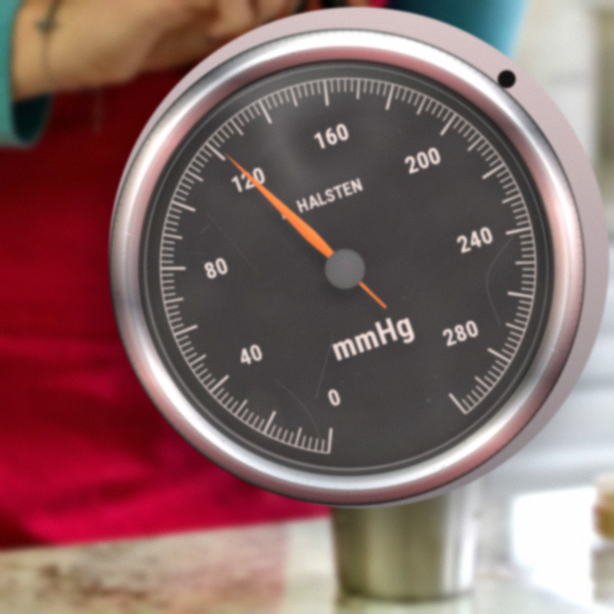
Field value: 122
